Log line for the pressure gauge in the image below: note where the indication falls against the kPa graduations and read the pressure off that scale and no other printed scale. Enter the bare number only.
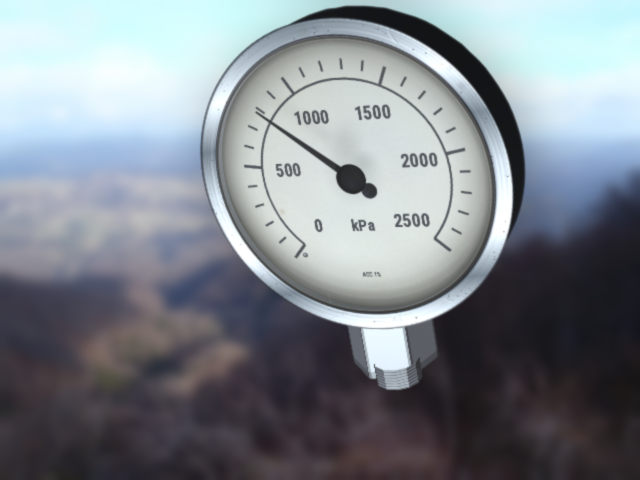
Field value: 800
